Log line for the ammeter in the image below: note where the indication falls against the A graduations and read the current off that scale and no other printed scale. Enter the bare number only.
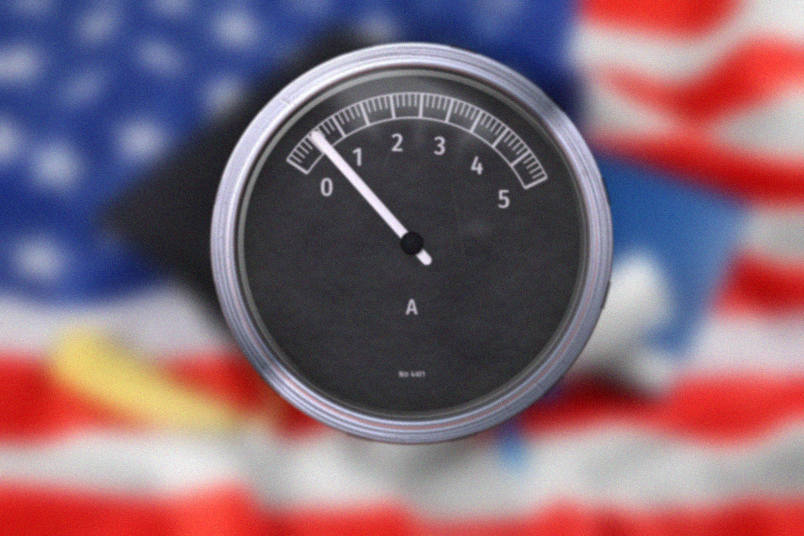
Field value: 0.6
